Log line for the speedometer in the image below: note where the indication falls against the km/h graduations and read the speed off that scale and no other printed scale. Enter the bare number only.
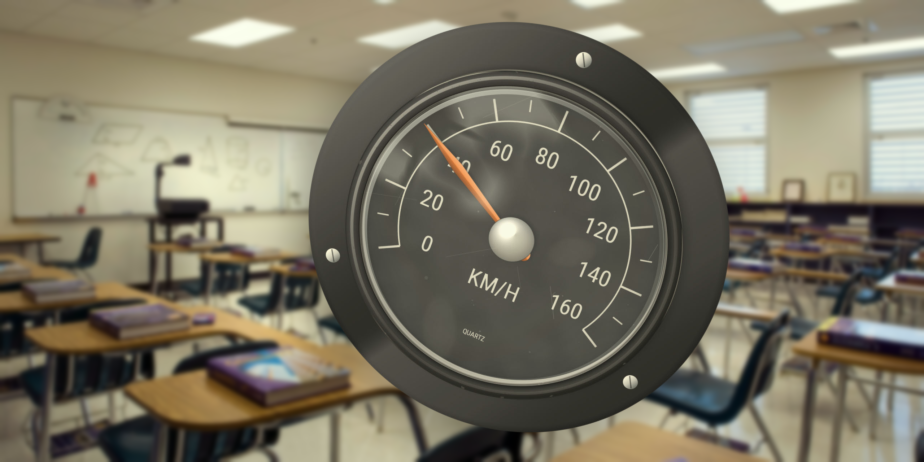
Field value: 40
